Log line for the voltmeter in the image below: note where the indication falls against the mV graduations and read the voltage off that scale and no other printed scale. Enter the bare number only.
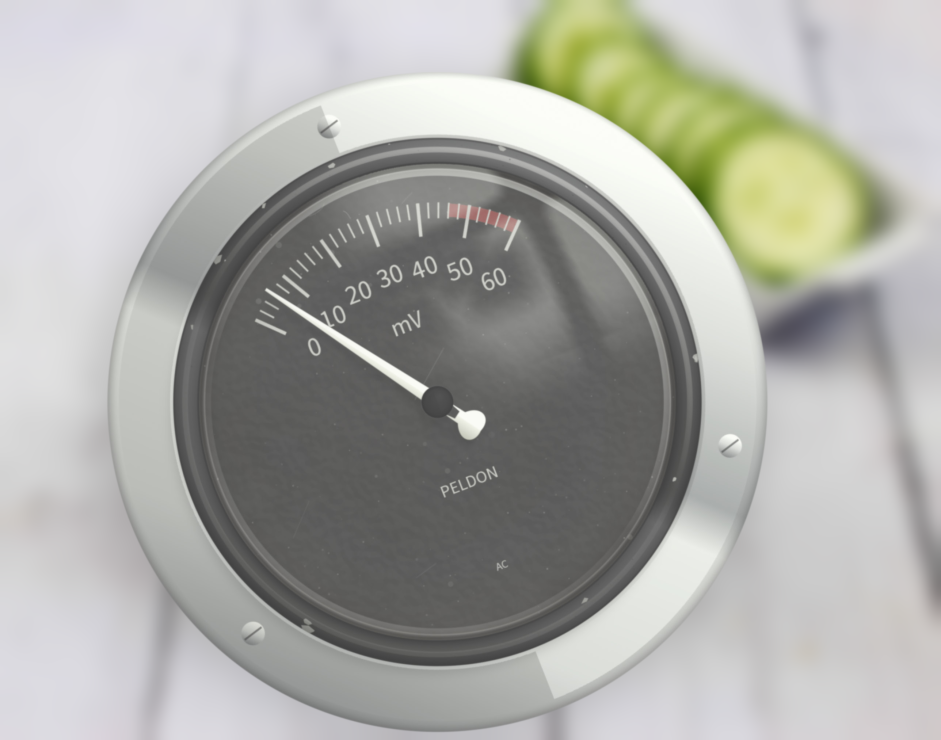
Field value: 6
